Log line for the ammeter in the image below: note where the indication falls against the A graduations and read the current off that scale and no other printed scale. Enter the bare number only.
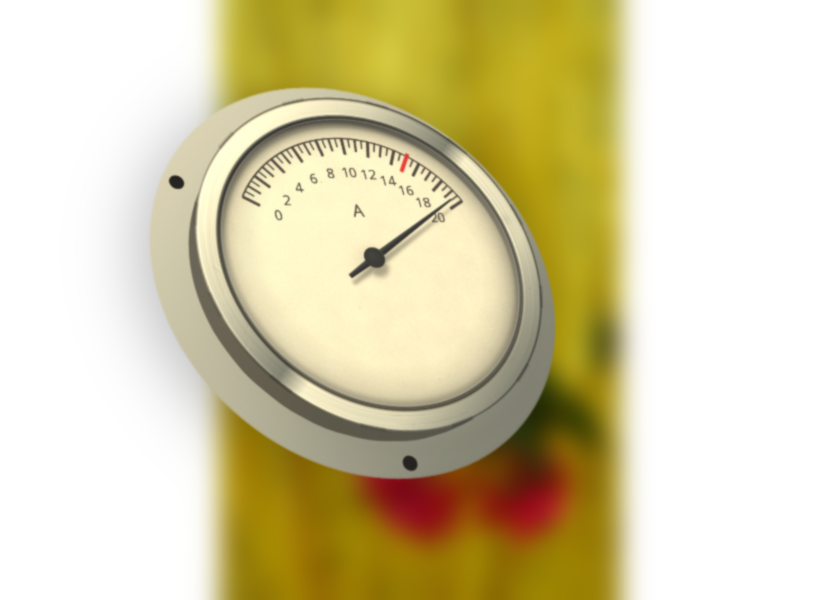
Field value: 19.5
